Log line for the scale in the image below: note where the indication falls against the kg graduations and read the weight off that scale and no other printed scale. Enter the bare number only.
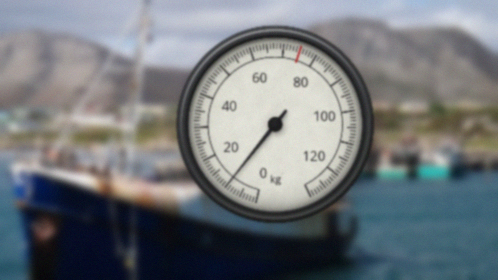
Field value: 10
